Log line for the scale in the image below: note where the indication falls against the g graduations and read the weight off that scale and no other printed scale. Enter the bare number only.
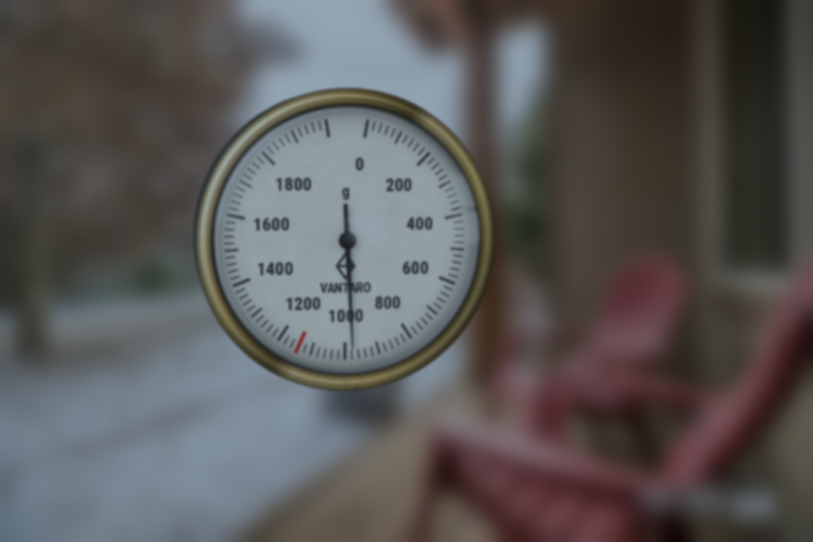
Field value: 980
